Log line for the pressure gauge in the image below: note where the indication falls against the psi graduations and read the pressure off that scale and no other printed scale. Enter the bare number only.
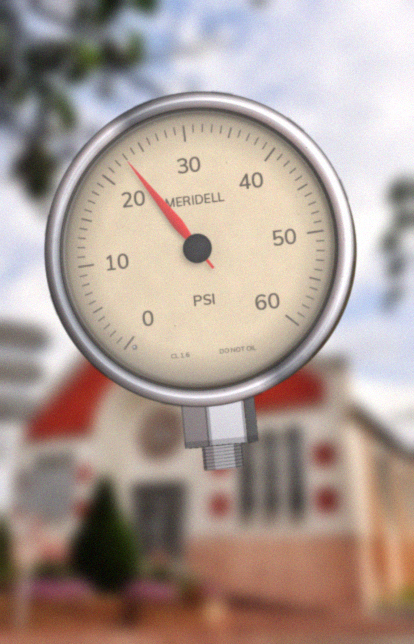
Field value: 23
